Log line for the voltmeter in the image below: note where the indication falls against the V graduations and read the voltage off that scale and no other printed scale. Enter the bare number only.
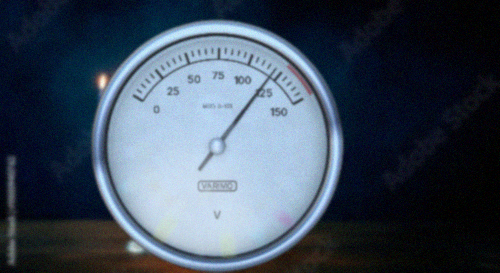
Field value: 120
